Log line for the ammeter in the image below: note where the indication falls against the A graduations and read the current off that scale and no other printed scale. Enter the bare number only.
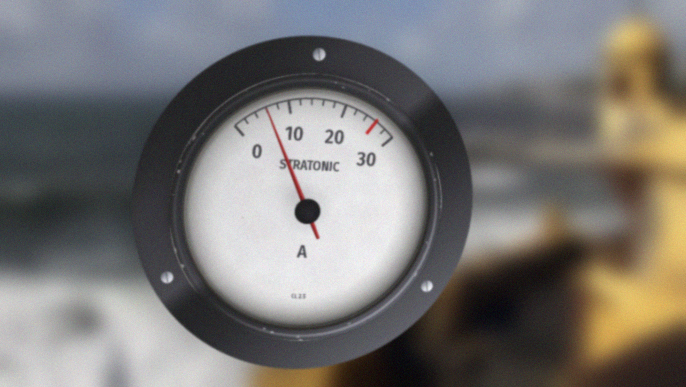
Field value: 6
